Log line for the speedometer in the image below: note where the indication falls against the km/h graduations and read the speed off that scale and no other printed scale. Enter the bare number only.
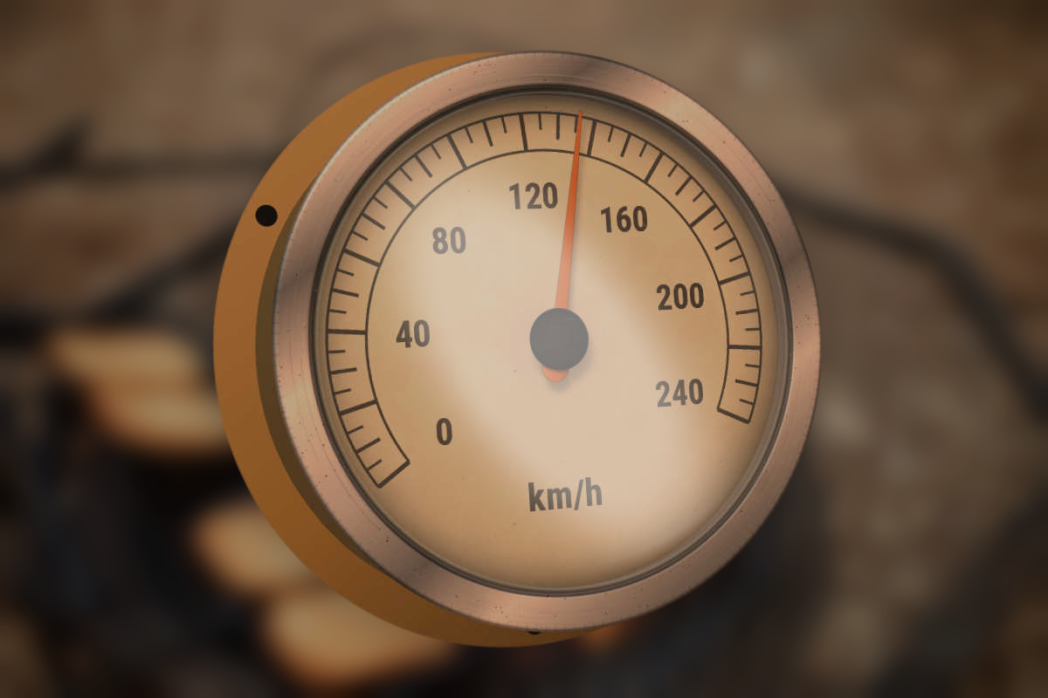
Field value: 135
